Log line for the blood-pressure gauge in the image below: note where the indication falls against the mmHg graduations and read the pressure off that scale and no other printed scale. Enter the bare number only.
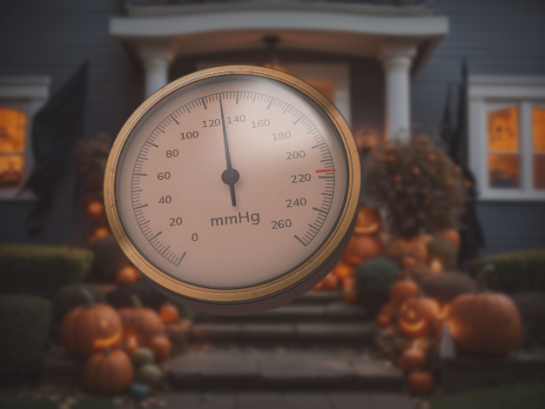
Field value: 130
